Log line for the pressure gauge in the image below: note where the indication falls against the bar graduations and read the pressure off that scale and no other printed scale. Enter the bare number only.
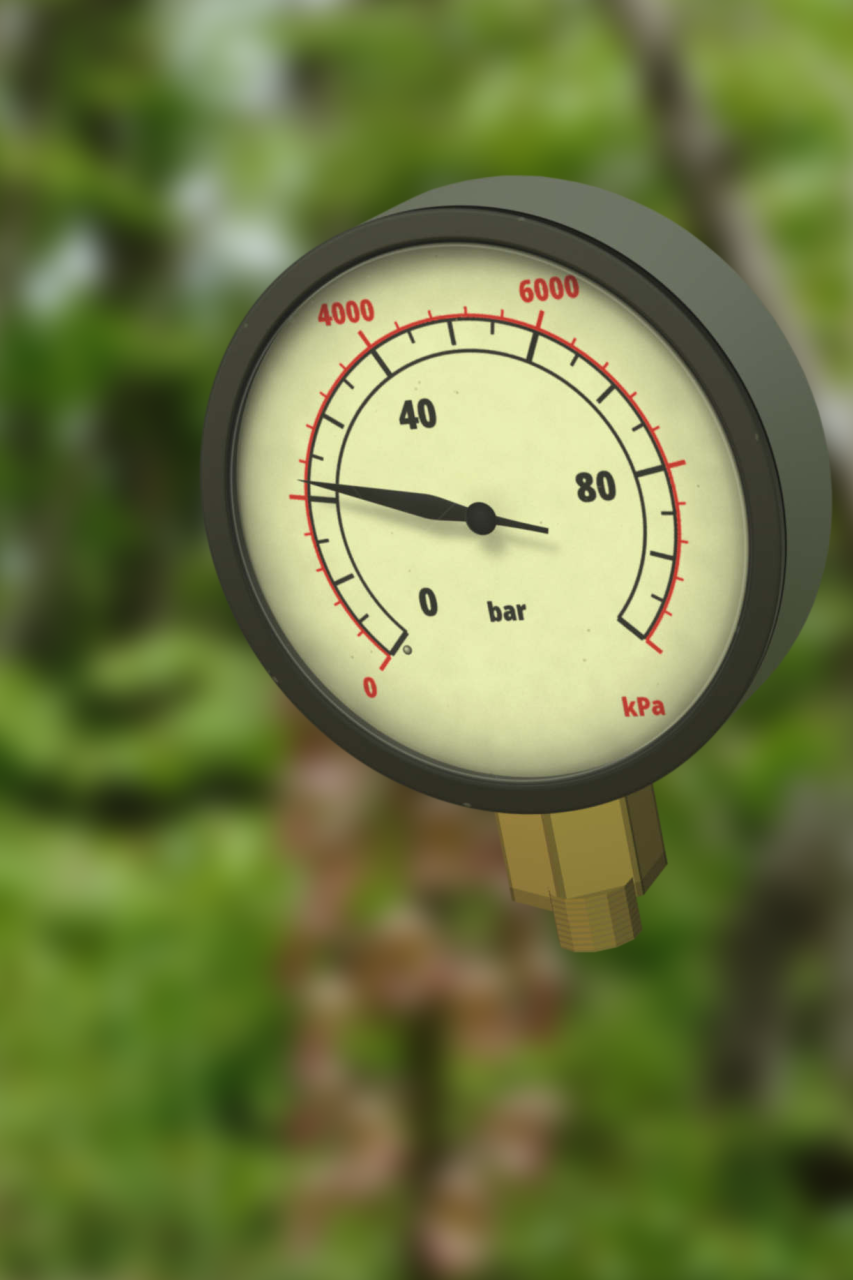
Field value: 22.5
